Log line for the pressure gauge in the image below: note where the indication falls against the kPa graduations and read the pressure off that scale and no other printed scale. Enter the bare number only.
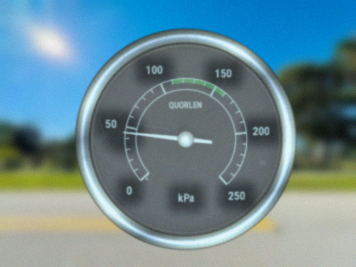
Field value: 45
